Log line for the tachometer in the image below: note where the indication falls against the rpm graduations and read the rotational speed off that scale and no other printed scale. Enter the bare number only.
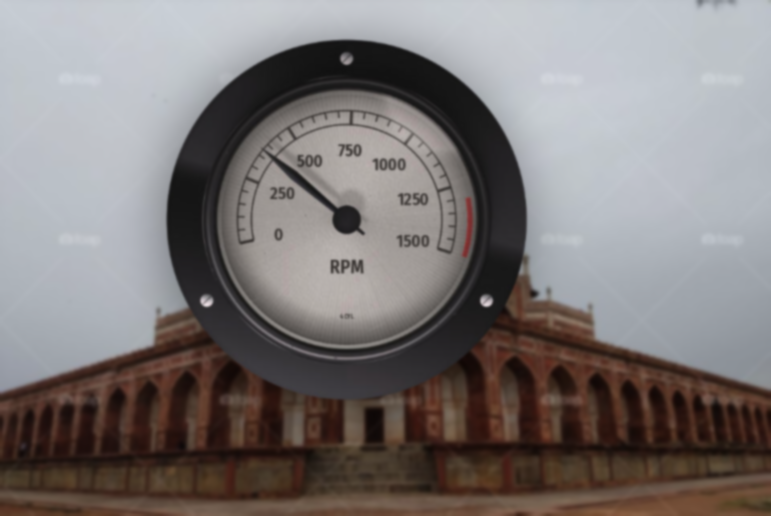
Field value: 375
